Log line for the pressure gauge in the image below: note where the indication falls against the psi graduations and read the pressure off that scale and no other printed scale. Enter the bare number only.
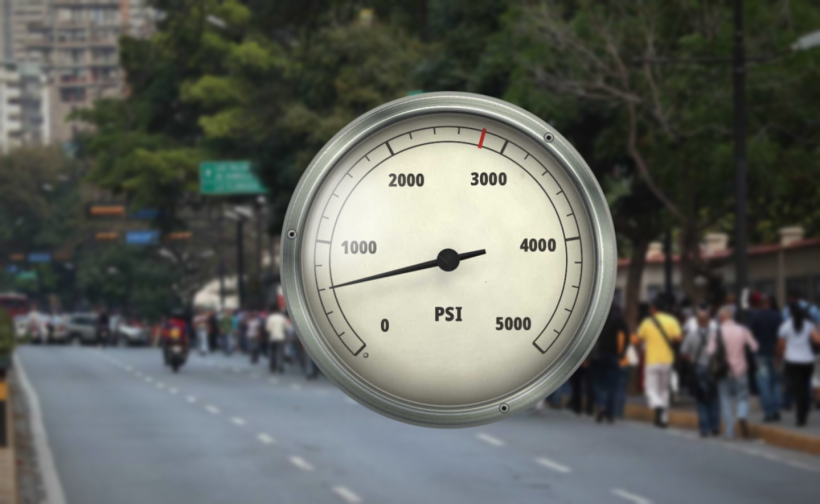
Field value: 600
